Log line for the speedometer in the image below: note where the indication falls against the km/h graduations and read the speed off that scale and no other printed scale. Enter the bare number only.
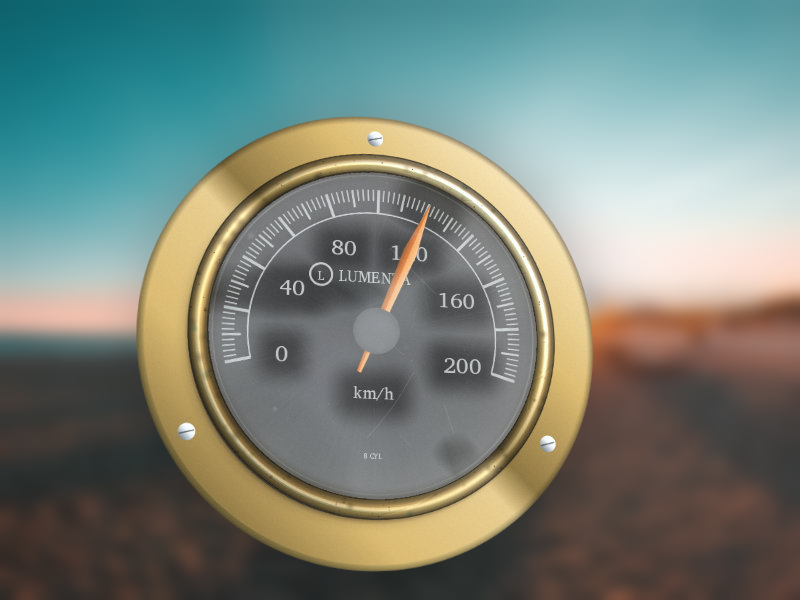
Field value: 120
